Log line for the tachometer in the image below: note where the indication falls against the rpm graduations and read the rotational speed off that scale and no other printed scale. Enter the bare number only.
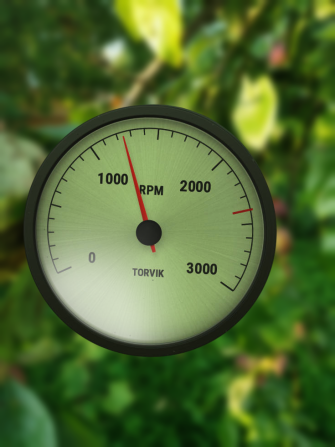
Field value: 1250
